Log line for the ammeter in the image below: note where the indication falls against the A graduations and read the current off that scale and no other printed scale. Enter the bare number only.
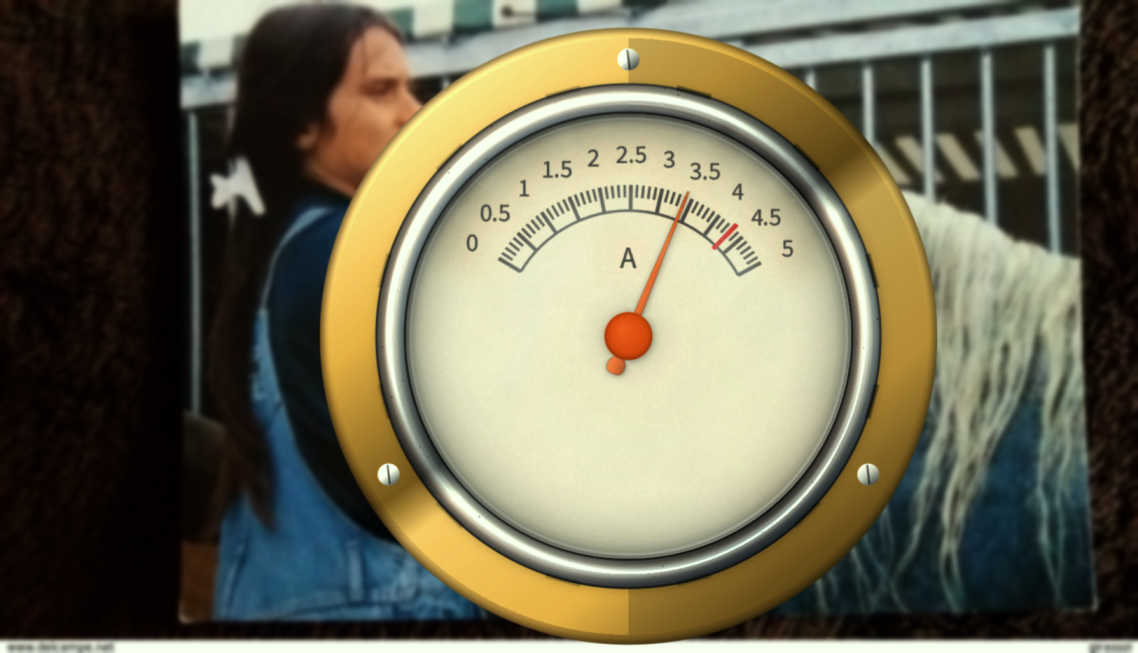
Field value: 3.4
